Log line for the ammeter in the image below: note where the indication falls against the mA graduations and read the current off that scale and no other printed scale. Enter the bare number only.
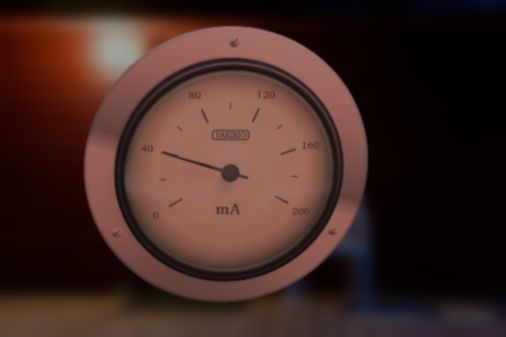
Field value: 40
